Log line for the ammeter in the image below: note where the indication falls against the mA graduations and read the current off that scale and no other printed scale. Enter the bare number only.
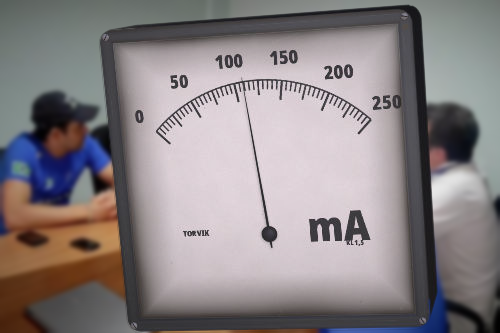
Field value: 110
